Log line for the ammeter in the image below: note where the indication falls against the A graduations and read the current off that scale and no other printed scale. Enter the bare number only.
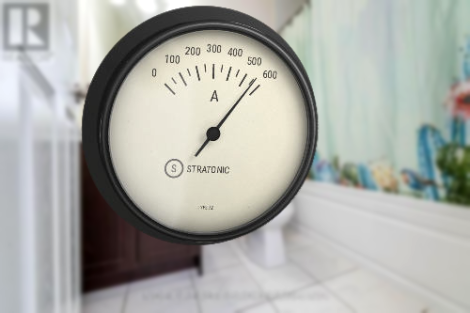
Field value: 550
